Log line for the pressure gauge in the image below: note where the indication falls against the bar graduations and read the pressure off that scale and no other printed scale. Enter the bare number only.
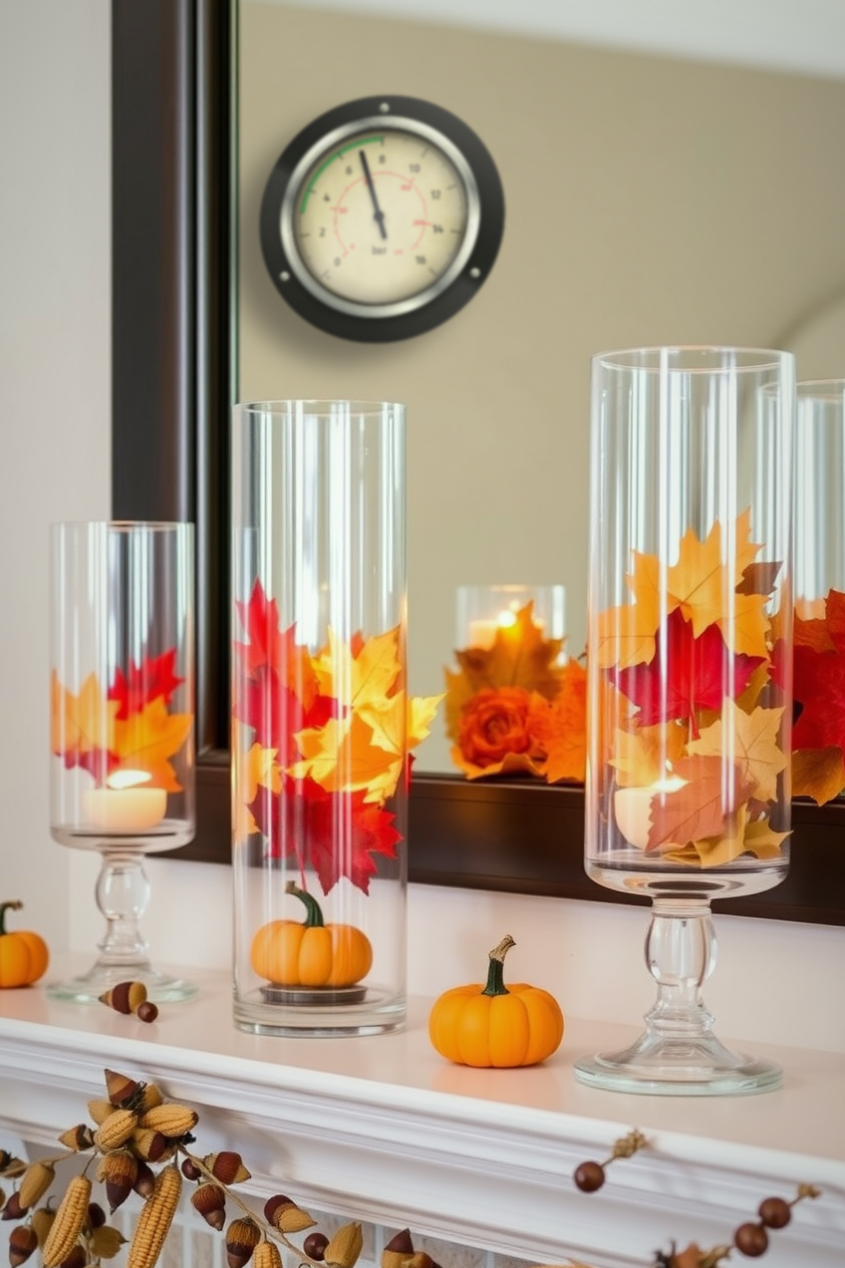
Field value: 7
